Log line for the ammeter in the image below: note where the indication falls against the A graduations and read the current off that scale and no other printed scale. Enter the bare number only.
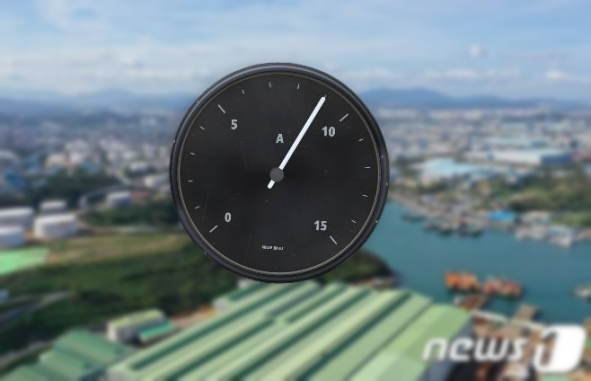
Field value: 9
